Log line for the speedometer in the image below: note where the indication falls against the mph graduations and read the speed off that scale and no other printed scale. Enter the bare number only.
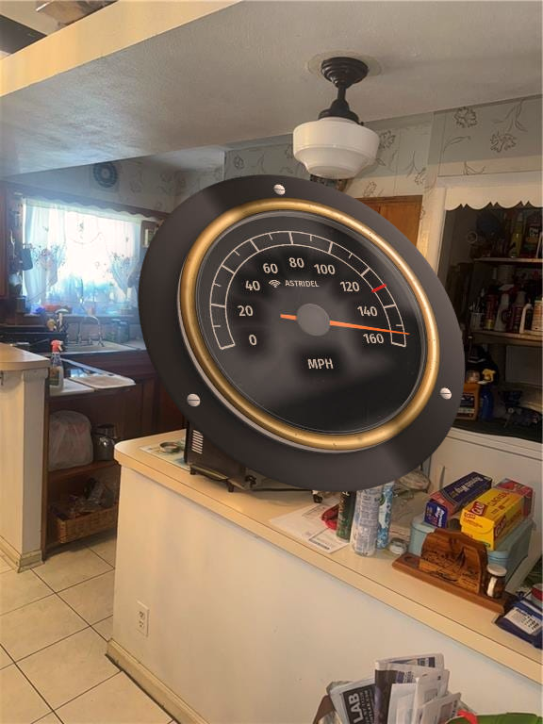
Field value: 155
